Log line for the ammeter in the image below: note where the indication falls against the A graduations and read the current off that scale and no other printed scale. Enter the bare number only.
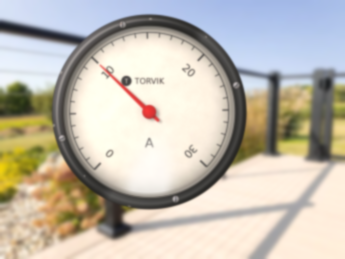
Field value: 10
